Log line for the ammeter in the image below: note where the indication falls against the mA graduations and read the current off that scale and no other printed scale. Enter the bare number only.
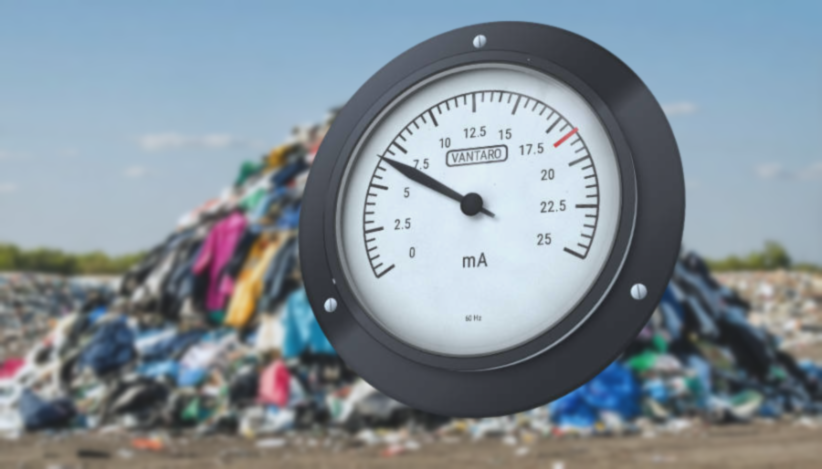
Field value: 6.5
